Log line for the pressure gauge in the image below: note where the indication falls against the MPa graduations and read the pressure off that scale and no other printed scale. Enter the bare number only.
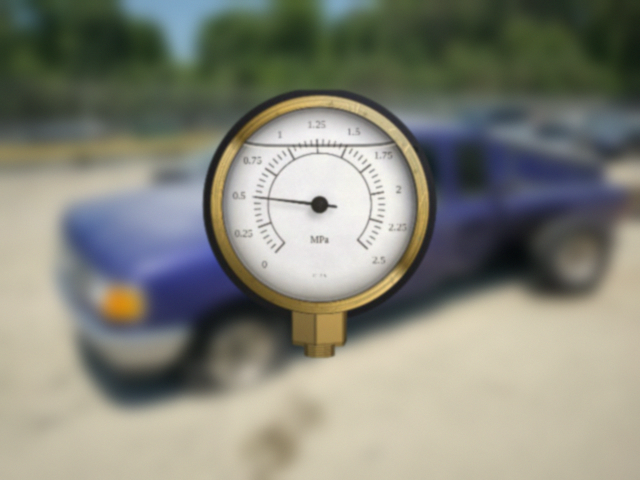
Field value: 0.5
